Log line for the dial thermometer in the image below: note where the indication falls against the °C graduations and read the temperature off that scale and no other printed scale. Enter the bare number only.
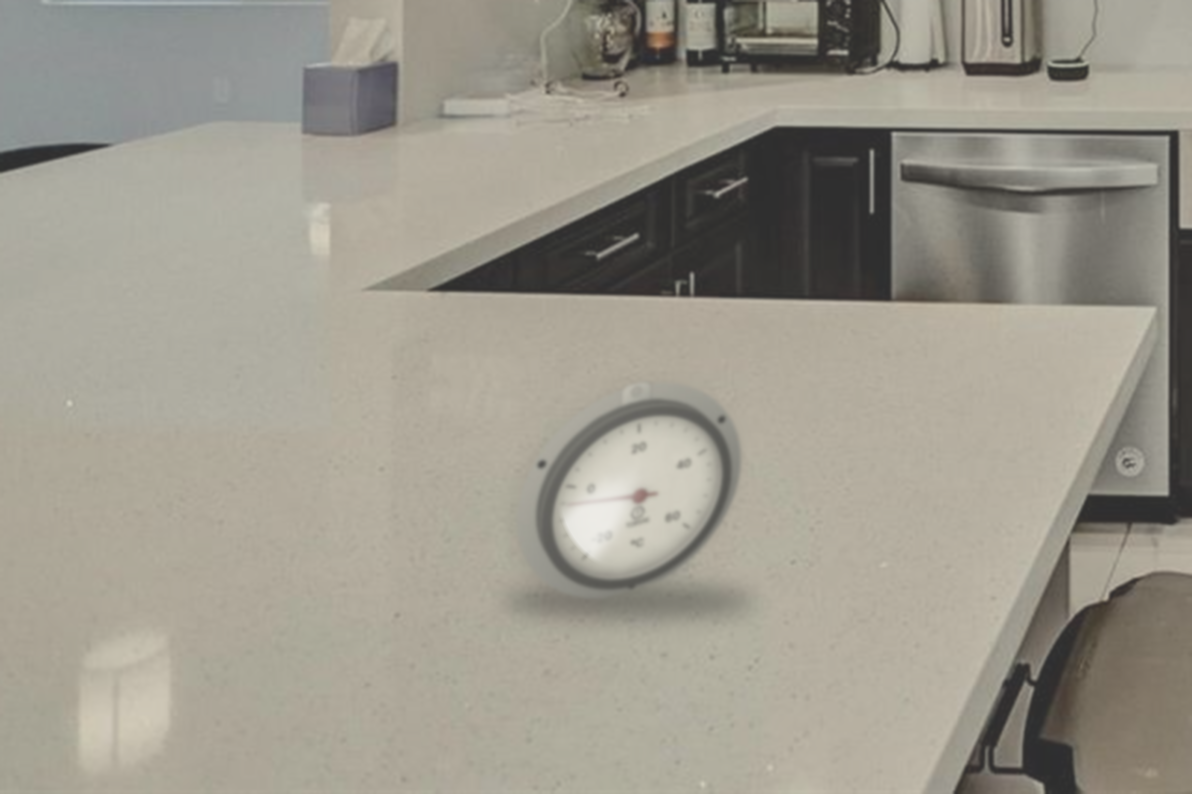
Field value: -4
